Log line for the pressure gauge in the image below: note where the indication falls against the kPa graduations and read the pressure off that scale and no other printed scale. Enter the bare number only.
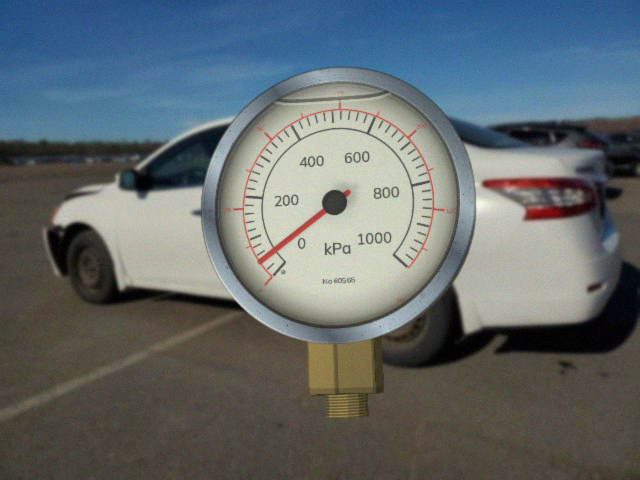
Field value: 40
